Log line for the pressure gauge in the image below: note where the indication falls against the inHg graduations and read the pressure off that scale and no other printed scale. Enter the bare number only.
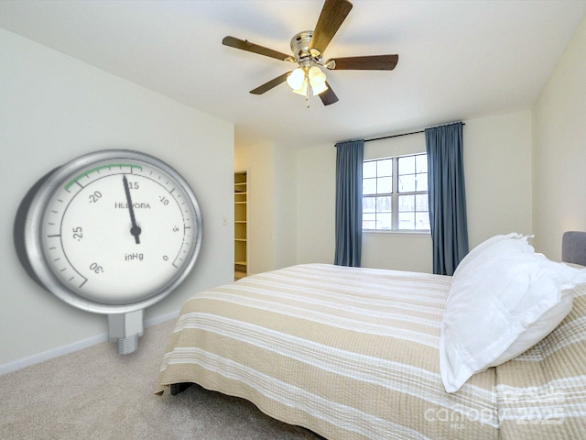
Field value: -16
